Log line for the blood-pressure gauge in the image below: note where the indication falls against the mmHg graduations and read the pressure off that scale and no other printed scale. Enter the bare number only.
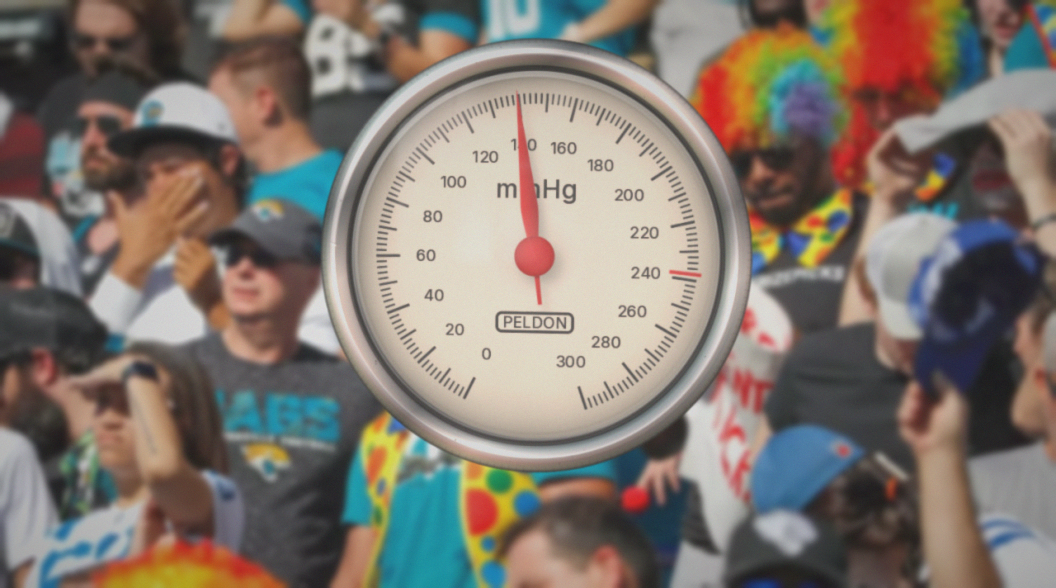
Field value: 140
